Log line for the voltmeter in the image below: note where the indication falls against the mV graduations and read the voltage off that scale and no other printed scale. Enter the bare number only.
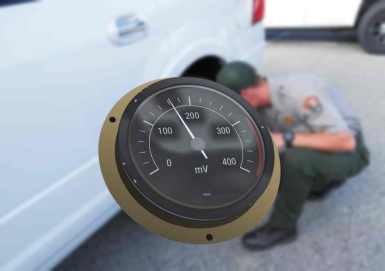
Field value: 160
